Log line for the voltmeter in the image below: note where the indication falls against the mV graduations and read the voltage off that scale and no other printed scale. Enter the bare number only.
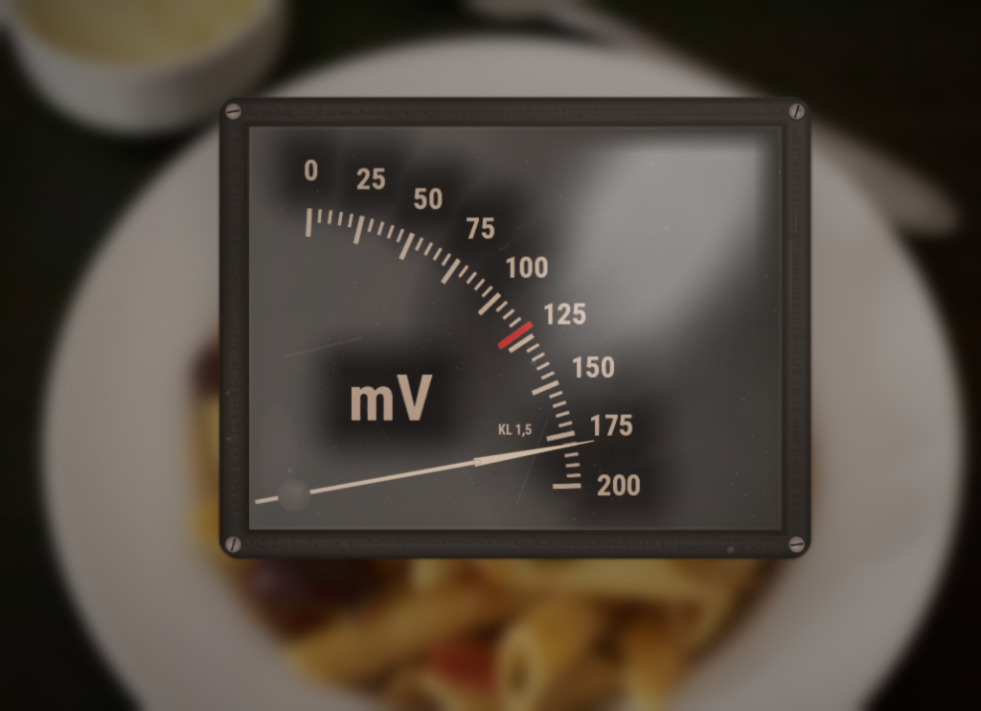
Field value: 180
